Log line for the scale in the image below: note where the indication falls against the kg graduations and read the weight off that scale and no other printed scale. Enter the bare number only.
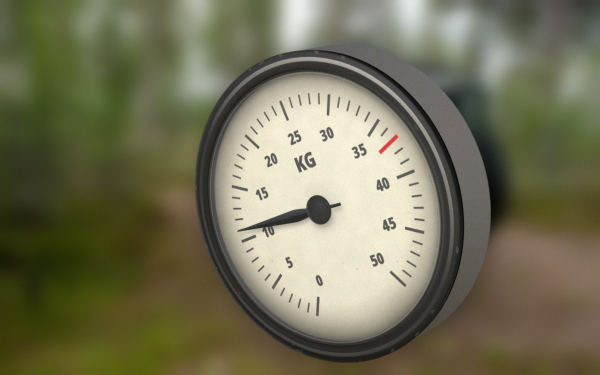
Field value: 11
